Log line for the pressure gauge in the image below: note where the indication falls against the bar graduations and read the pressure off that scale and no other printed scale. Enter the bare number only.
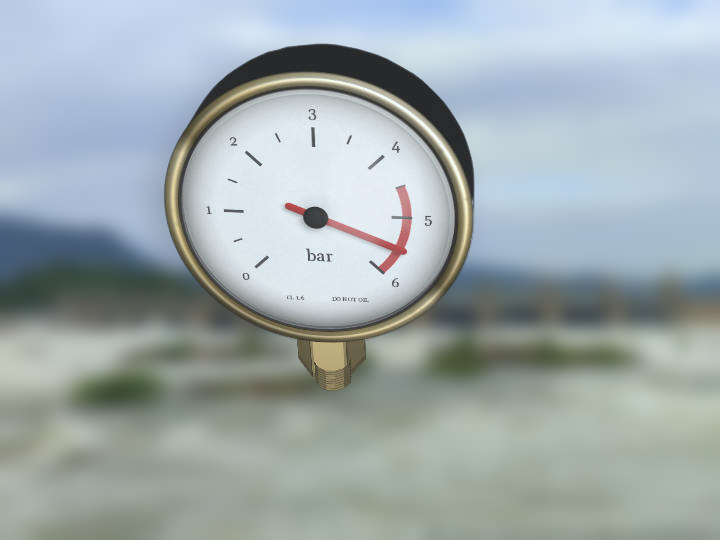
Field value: 5.5
